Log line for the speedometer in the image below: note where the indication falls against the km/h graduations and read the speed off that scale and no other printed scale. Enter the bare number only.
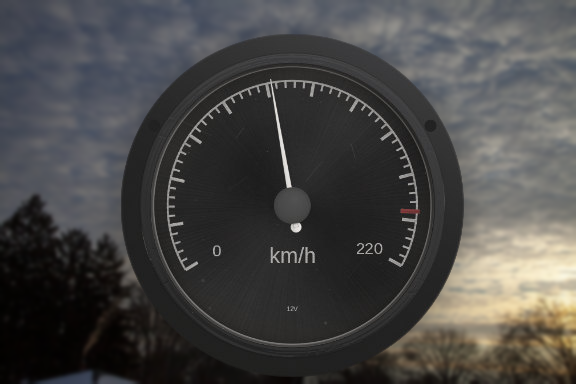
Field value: 102
